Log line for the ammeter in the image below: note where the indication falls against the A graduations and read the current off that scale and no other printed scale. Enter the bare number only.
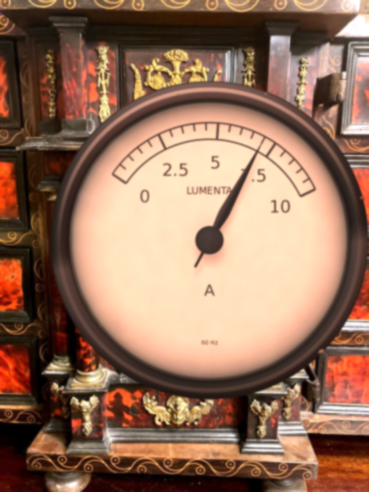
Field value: 7
